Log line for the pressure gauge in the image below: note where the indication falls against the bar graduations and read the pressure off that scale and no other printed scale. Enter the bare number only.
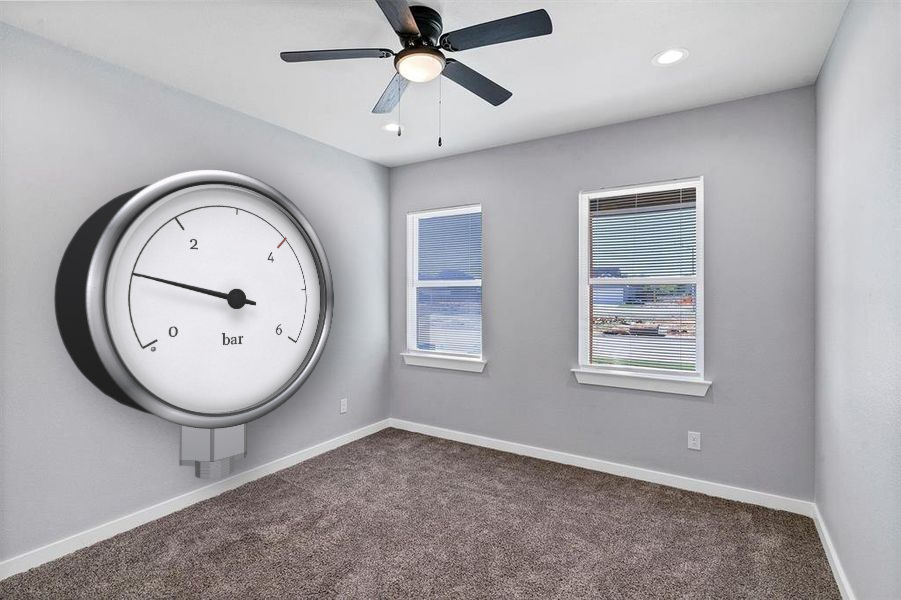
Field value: 1
